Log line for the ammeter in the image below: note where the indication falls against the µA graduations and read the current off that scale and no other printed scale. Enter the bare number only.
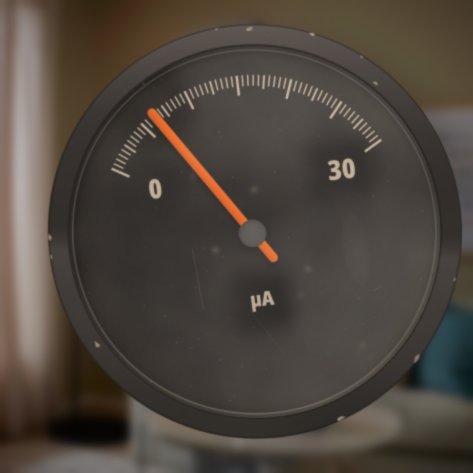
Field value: 6.5
